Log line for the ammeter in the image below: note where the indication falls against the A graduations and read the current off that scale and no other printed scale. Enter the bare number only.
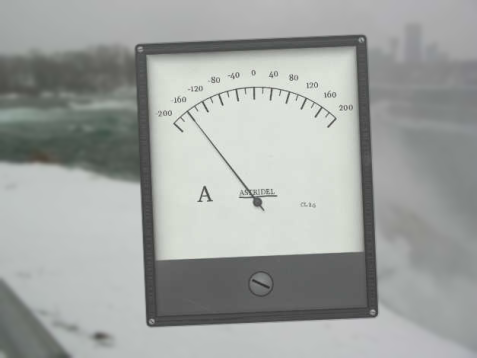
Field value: -160
